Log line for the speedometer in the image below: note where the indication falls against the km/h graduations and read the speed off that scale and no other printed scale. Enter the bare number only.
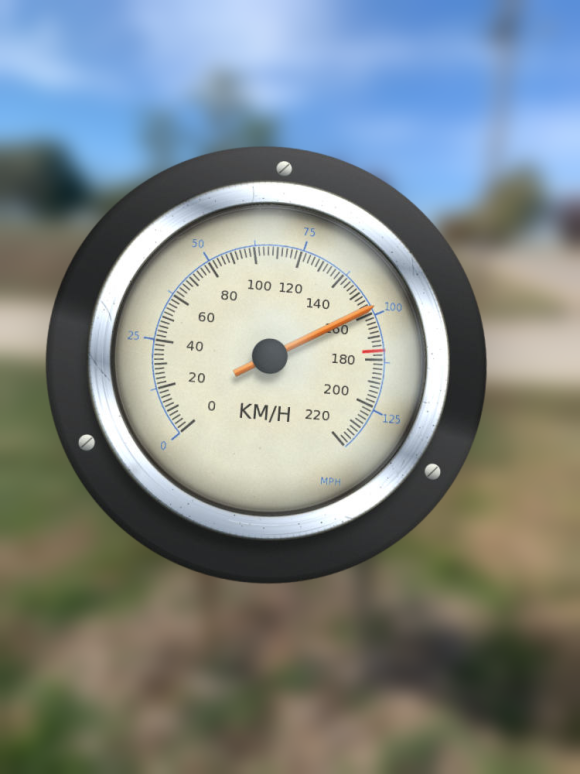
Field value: 158
